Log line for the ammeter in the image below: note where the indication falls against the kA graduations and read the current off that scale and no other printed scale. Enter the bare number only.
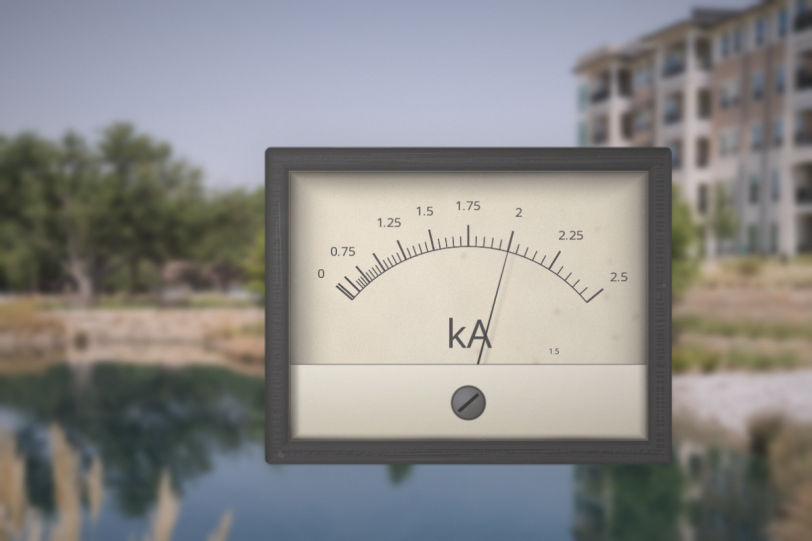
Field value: 2
